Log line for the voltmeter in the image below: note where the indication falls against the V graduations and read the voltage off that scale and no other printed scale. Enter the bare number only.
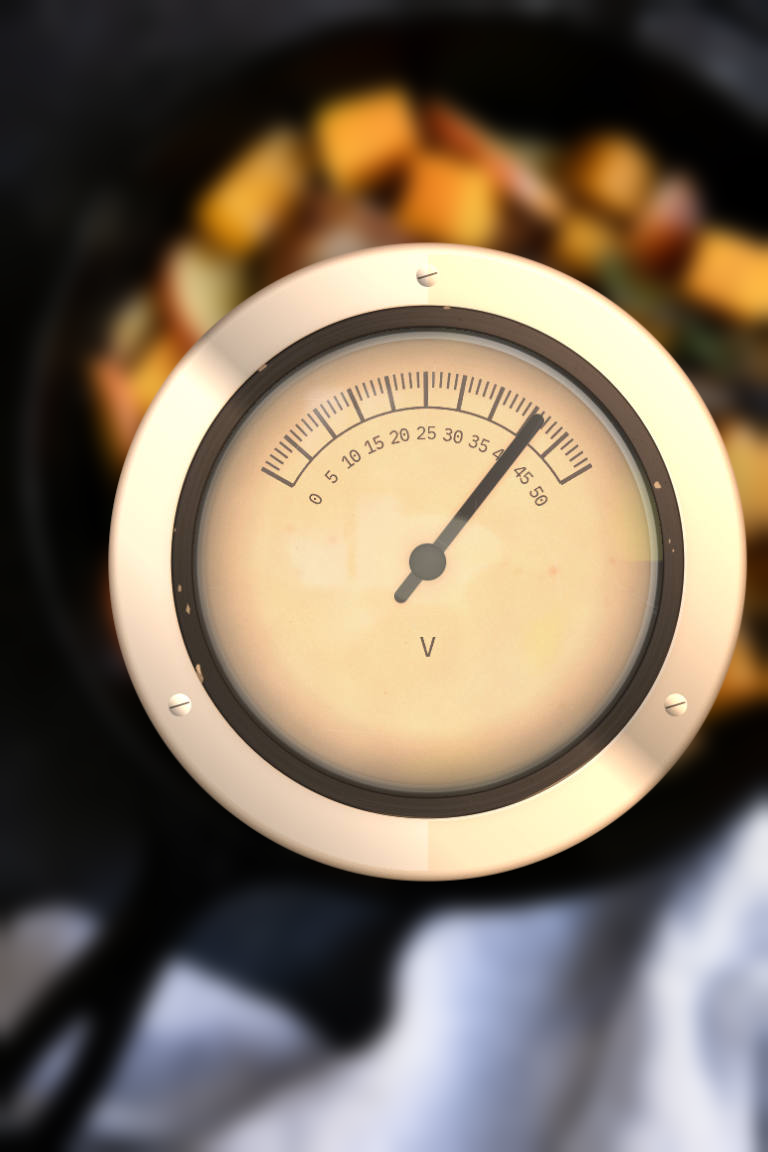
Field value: 41
